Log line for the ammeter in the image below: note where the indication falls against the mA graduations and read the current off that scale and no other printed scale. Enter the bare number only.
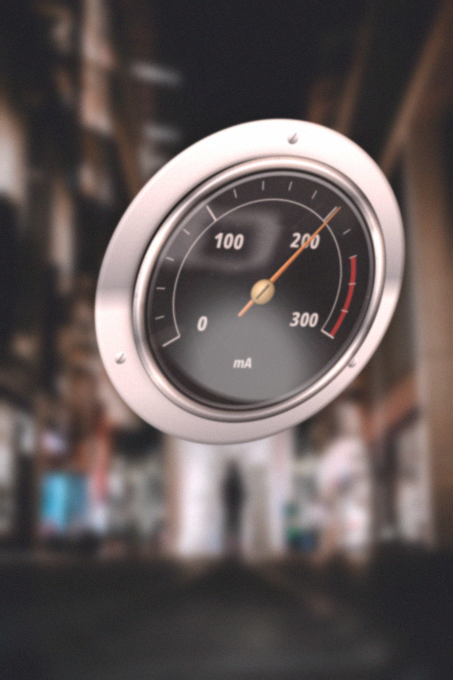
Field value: 200
